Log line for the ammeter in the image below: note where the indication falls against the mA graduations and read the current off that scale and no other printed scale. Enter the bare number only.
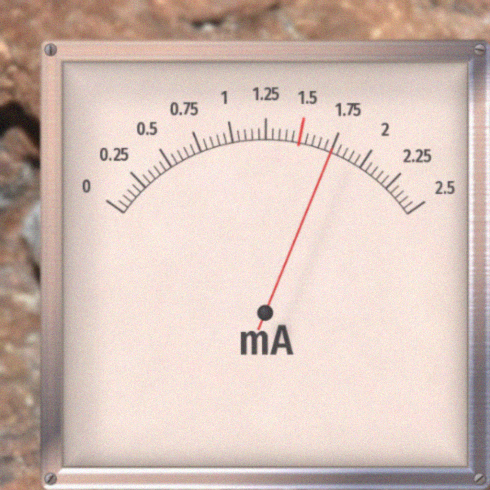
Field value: 1.75
